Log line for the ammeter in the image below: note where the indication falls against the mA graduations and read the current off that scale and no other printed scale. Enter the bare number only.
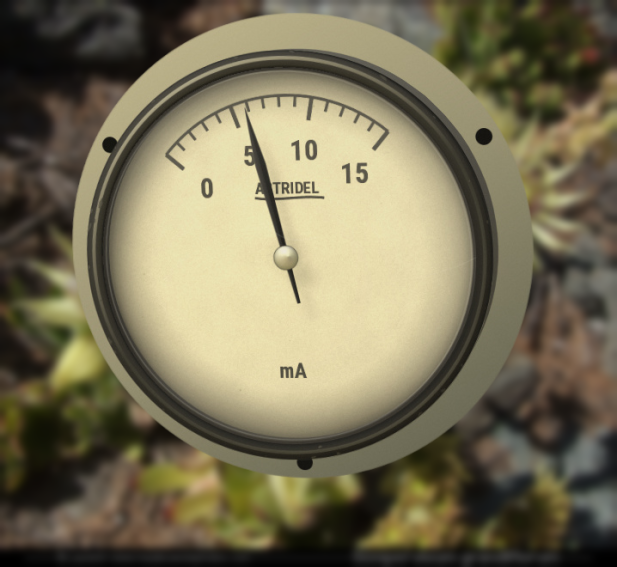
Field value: 6
